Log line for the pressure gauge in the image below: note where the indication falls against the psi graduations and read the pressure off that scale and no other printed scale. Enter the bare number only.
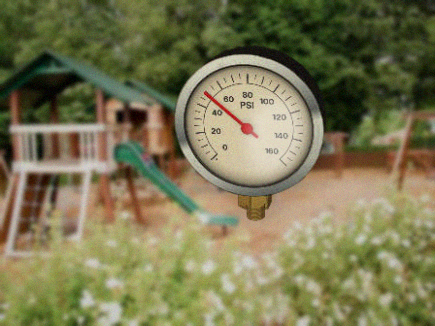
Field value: 50
